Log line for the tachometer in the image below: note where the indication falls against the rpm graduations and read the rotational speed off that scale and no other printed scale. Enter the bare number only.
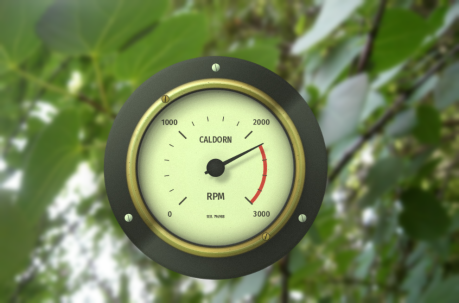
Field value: 2200
